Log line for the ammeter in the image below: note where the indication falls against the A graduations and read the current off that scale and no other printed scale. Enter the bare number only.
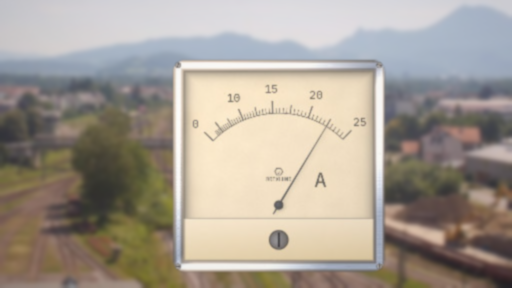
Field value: 22.5
